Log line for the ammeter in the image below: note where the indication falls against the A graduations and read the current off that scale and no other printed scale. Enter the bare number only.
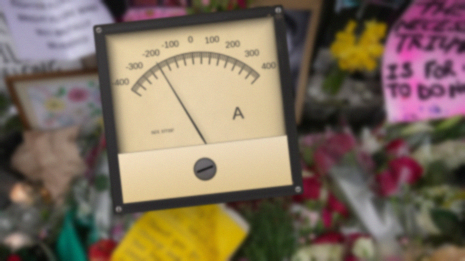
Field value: -200
